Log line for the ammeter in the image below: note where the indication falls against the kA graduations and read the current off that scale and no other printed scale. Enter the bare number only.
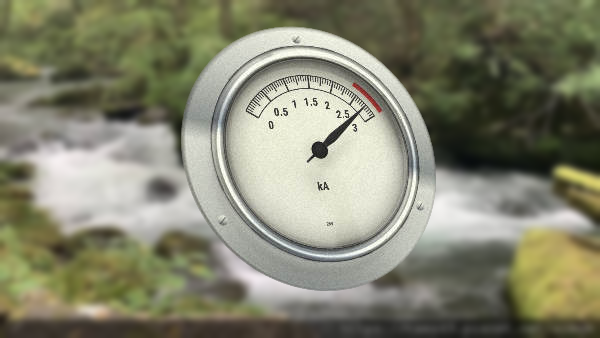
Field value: 2.75
